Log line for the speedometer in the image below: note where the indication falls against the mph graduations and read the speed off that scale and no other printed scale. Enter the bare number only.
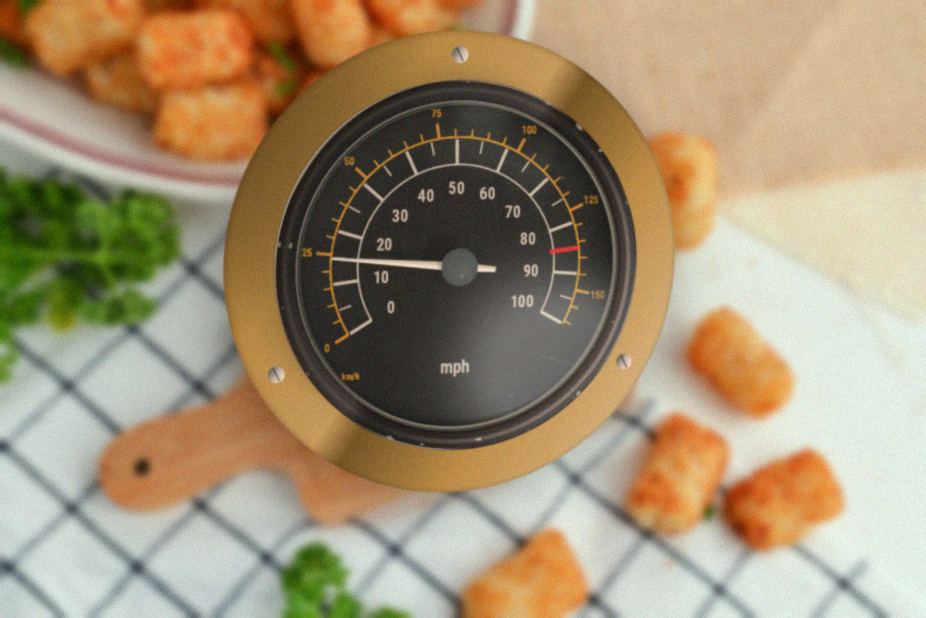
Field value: 15
